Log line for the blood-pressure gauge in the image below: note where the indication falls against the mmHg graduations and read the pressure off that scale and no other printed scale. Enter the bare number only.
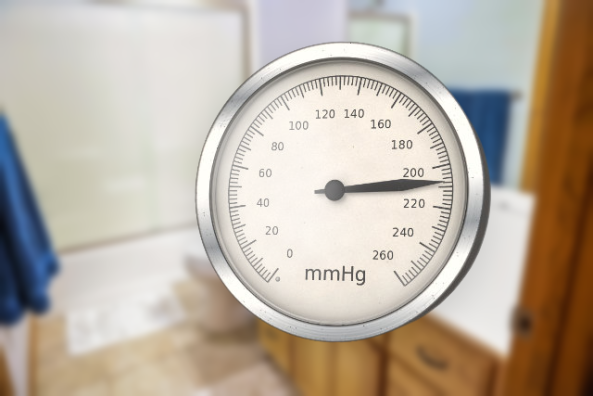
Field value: 208
